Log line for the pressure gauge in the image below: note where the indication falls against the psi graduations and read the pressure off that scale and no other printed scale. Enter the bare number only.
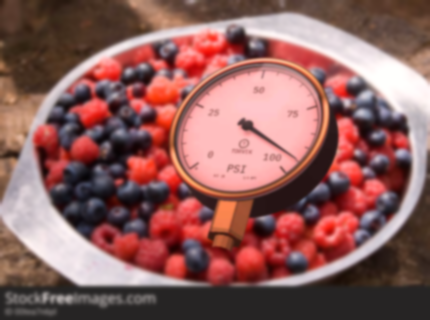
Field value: 95
